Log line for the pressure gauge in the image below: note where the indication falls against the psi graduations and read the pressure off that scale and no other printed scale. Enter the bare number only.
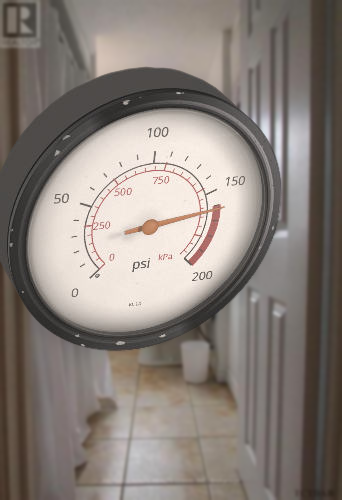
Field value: 160
